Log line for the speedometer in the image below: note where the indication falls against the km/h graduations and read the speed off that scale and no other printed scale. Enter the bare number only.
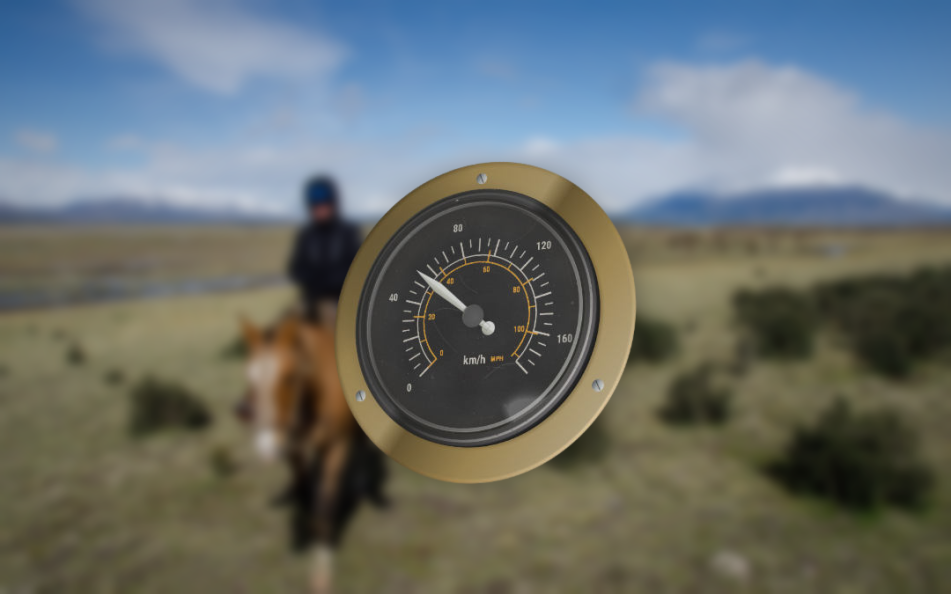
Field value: 55
